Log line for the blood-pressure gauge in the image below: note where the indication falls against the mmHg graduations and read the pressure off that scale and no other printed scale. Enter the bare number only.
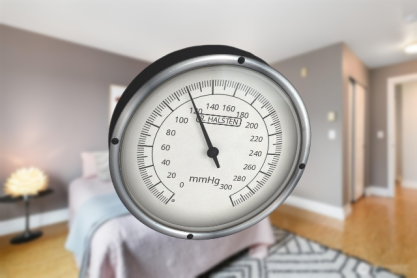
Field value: 120
